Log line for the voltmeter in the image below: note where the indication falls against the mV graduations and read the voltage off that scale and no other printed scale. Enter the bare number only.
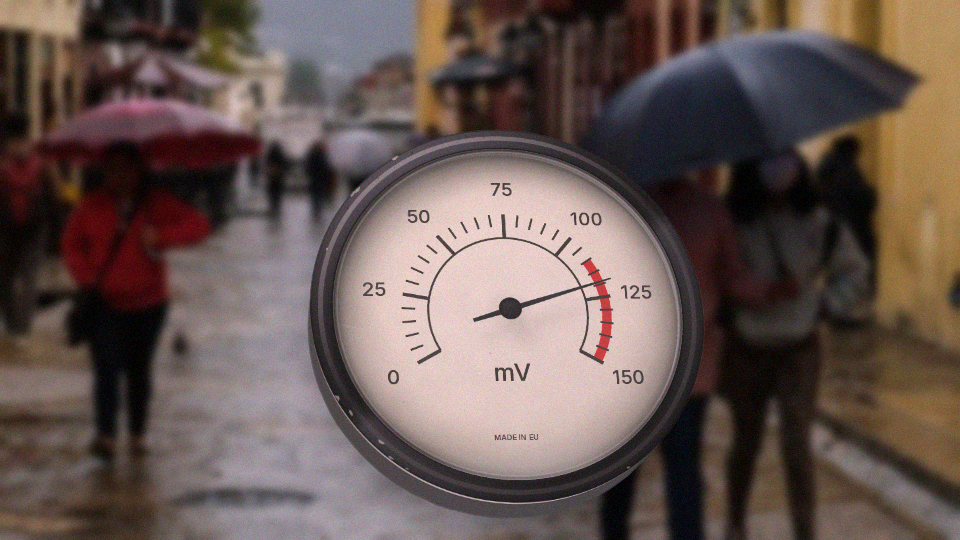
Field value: 120
